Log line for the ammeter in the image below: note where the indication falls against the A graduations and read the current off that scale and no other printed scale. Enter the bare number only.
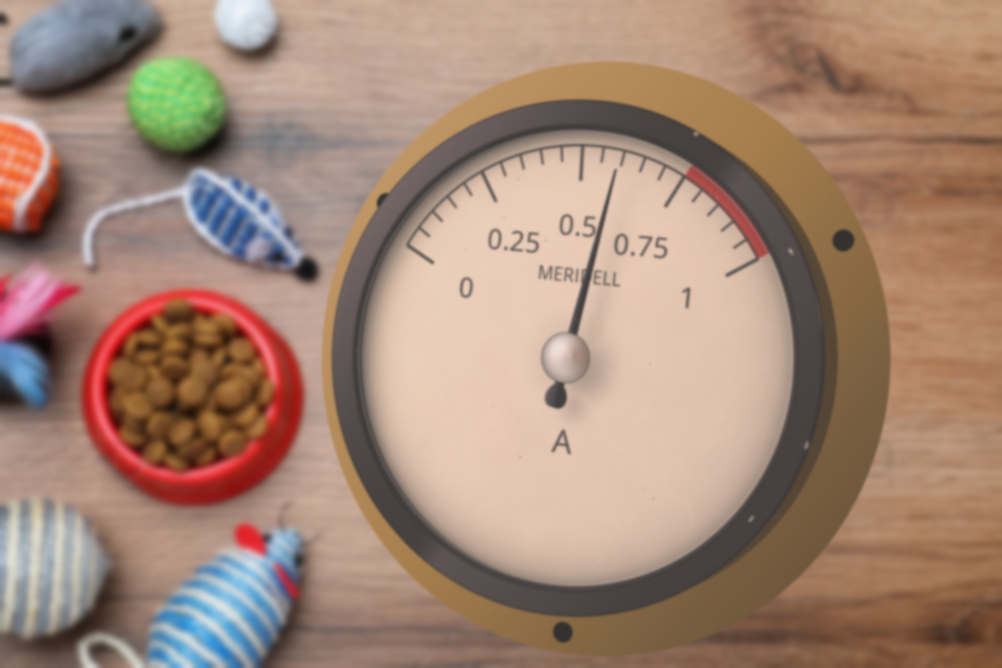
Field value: 0.6
